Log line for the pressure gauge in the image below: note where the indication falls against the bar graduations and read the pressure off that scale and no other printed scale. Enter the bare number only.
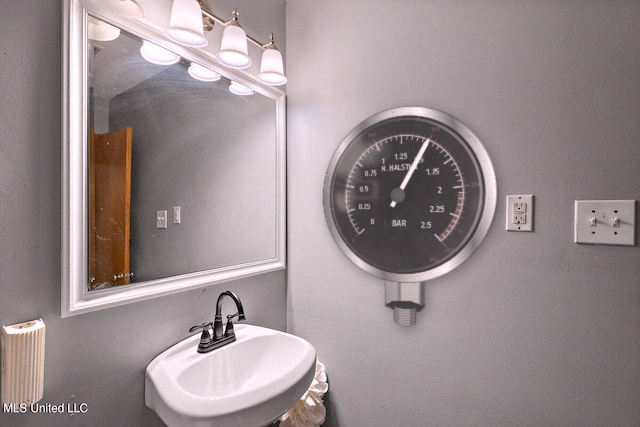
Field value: 1.5
